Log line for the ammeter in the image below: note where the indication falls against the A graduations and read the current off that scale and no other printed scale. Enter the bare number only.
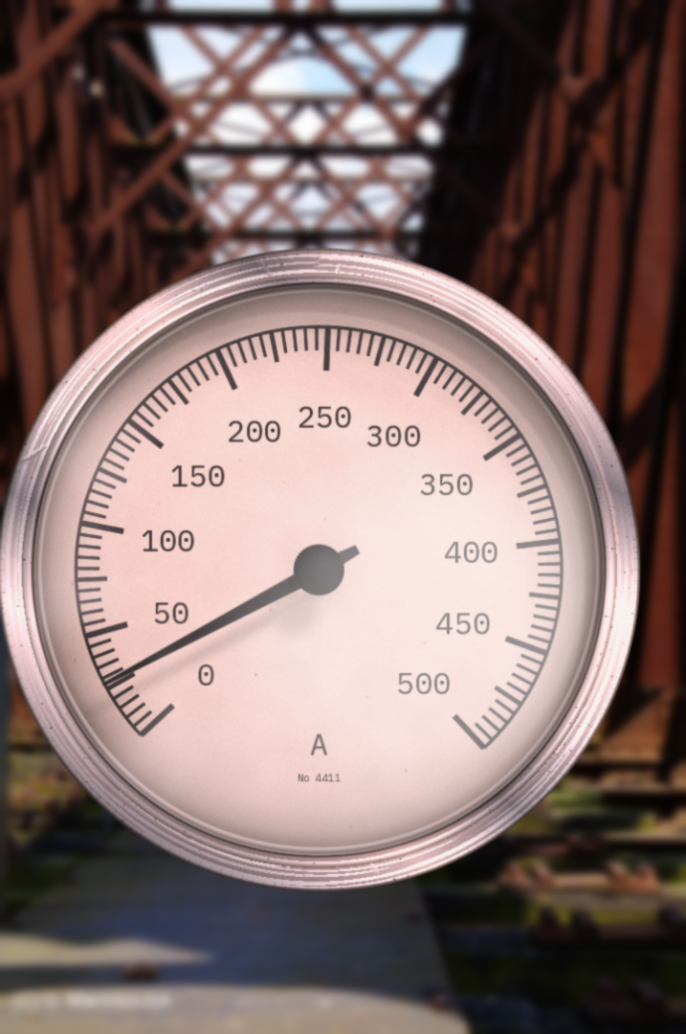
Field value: 27.5
